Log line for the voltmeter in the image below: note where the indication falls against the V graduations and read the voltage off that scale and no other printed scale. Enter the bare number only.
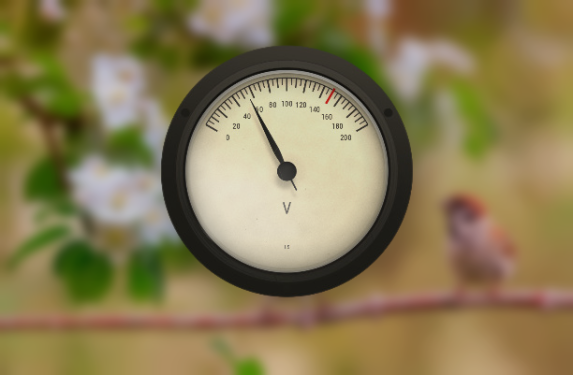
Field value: 55
